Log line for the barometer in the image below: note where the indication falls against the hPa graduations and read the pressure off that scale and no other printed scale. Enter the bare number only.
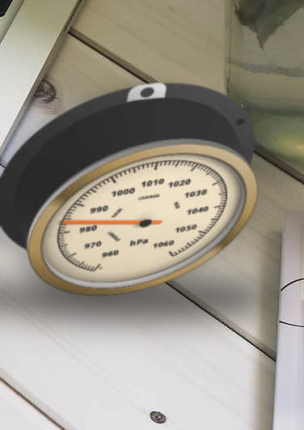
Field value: 985
